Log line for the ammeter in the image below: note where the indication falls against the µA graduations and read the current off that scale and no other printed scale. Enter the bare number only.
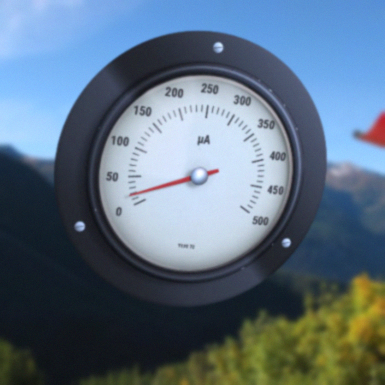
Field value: 20
